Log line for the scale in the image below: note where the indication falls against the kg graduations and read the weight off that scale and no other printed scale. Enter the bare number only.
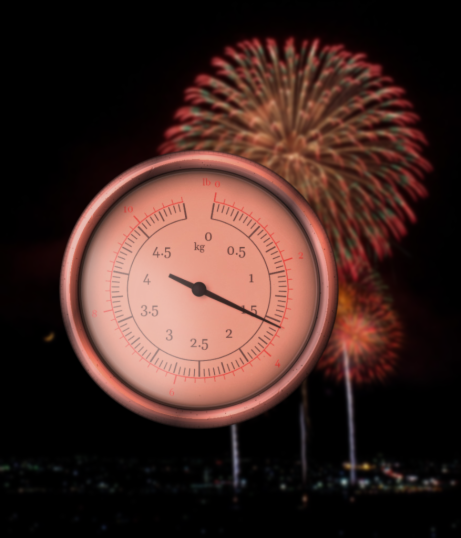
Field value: 1.55
